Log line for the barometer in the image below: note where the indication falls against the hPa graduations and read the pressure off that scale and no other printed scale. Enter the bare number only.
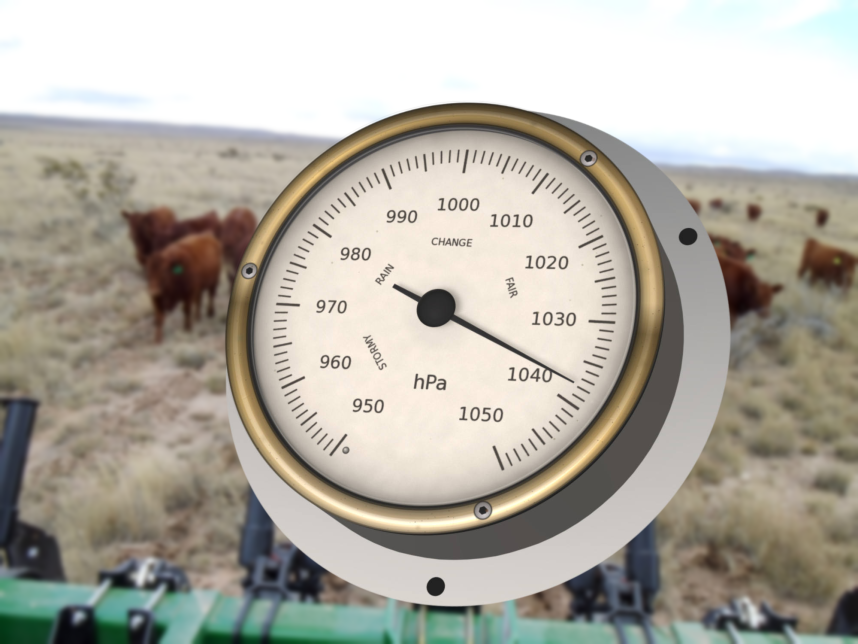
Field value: 1038
